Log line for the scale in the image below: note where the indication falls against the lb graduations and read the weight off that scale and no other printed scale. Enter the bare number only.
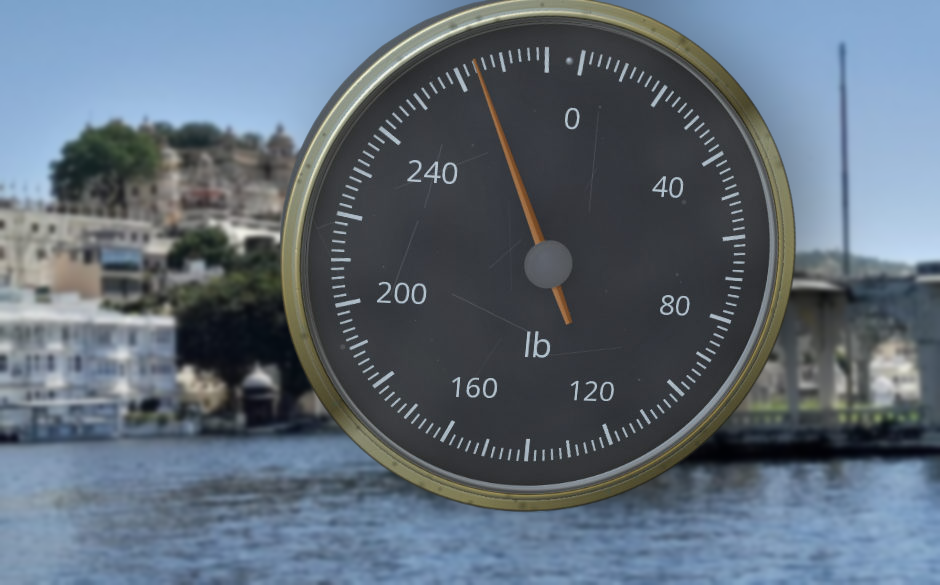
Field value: 264
